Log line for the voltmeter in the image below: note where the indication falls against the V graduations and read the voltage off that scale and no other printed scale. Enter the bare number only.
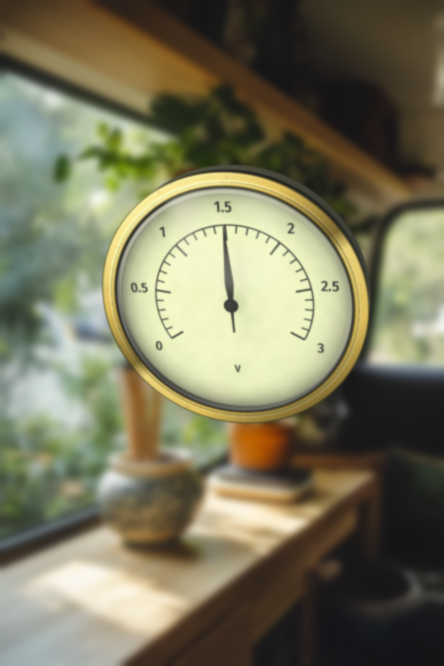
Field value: 1.5
